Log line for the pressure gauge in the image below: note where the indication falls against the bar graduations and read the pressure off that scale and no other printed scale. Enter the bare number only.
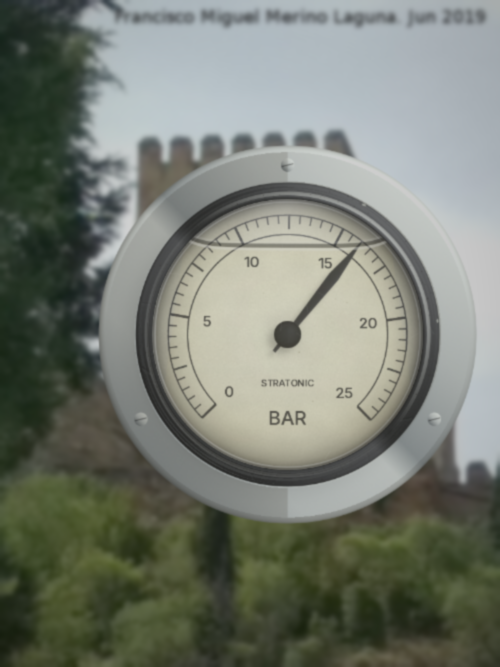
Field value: 16
